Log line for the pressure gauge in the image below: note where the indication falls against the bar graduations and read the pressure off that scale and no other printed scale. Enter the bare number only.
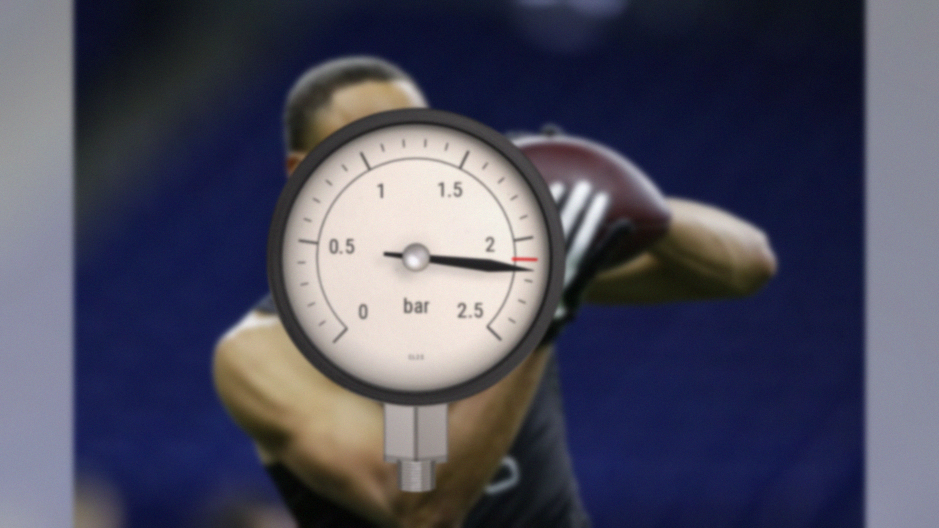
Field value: 2.15
